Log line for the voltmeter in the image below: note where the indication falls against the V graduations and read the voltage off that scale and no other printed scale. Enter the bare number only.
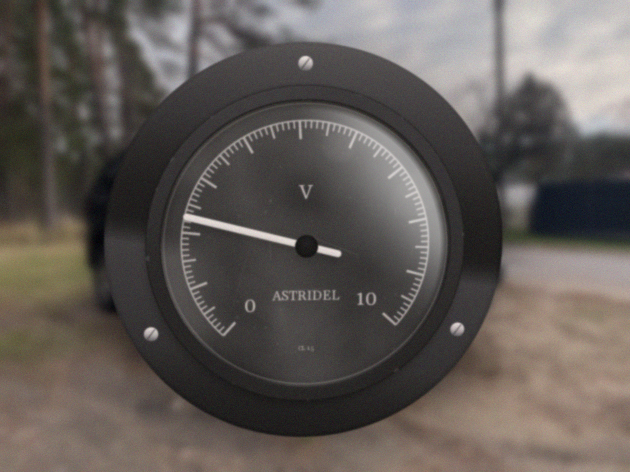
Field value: 2.3
